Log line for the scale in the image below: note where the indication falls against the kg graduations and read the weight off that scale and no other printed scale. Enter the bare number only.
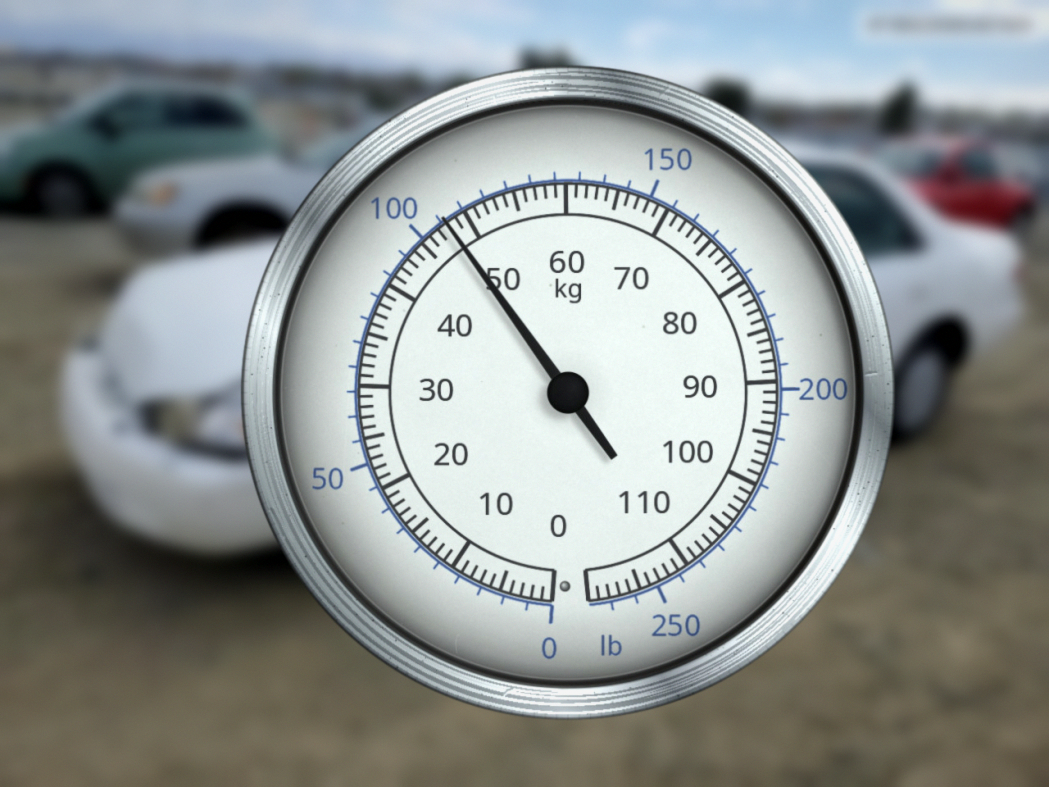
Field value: 48
